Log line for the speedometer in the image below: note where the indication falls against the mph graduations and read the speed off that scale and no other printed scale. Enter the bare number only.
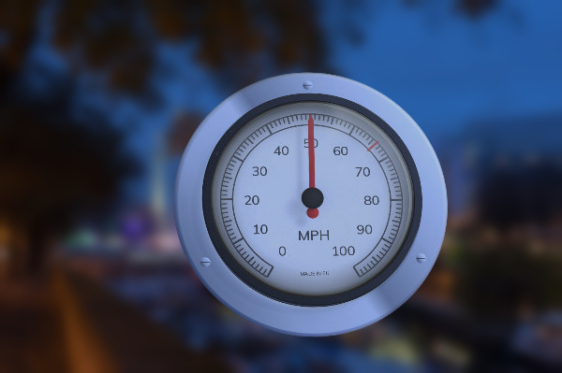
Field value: 50
